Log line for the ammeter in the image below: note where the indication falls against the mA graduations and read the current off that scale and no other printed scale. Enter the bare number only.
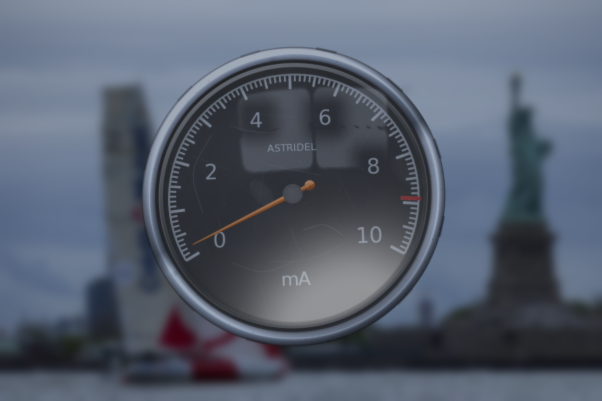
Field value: 0.2
